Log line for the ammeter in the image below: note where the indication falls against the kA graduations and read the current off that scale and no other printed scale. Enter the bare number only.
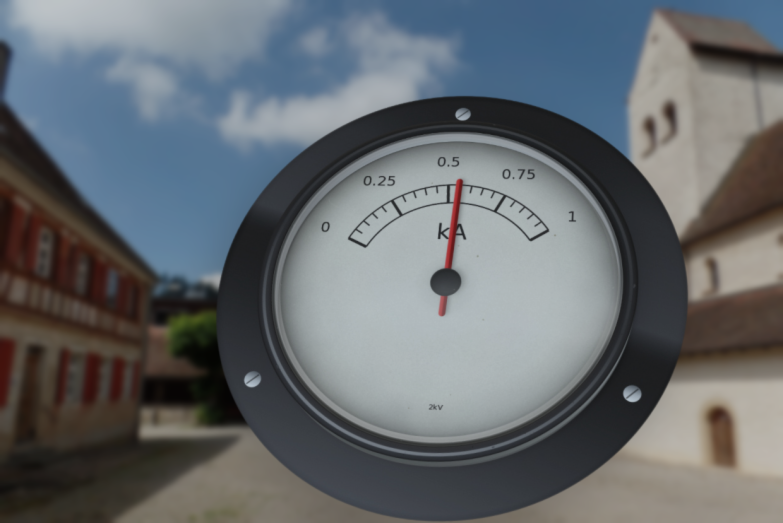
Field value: 0.55
